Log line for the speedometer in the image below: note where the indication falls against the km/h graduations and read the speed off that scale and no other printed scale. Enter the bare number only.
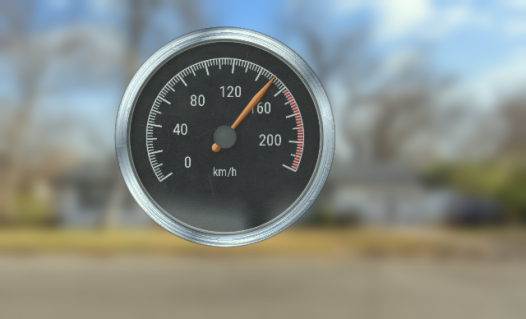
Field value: 150
